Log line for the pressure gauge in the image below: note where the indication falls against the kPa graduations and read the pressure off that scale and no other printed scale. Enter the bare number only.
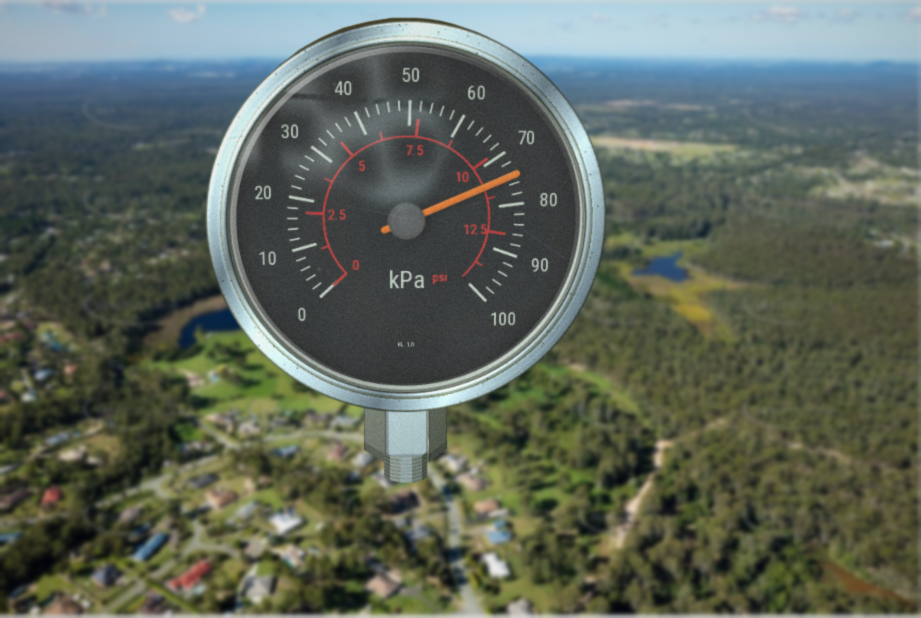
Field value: 74
